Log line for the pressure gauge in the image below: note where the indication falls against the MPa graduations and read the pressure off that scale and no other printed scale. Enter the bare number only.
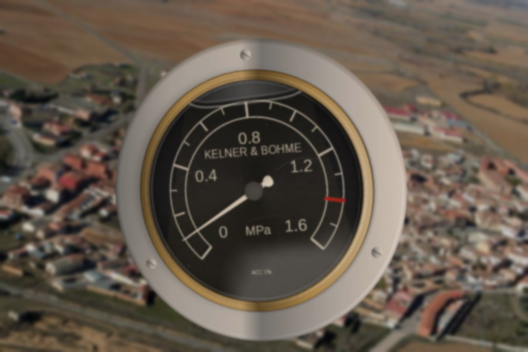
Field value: 0.1
